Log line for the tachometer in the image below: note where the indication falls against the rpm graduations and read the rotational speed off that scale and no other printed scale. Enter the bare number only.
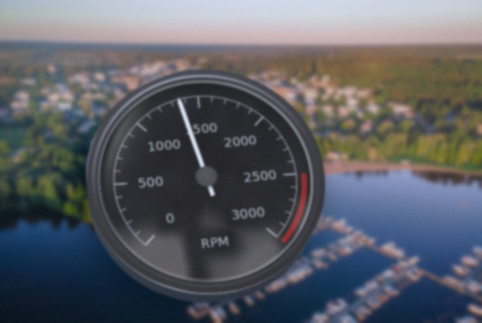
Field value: 1350
